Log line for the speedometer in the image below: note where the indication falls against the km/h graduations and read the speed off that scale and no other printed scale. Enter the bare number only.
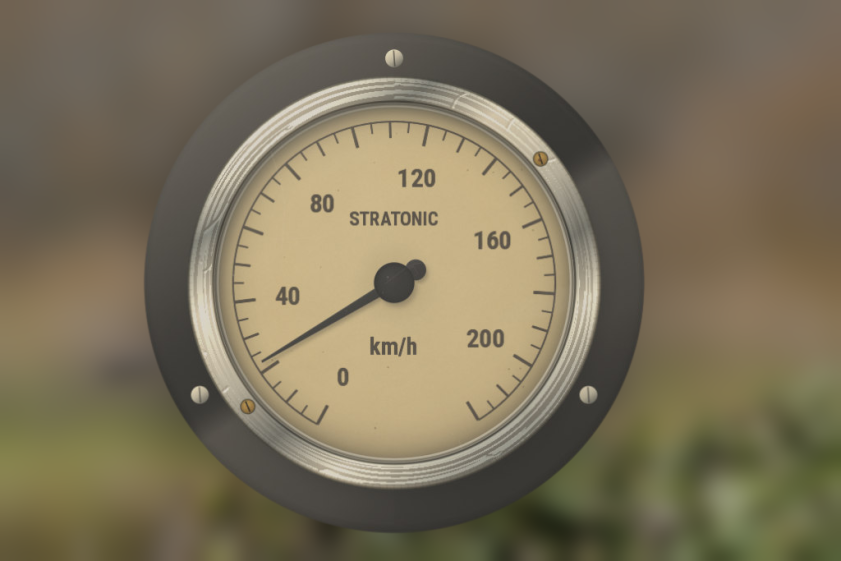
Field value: 22.5
